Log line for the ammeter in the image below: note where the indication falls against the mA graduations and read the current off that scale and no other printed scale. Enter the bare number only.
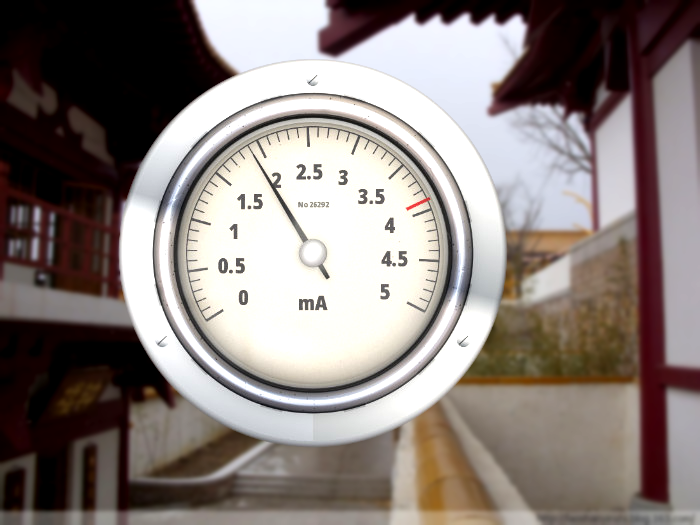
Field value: 1.9
